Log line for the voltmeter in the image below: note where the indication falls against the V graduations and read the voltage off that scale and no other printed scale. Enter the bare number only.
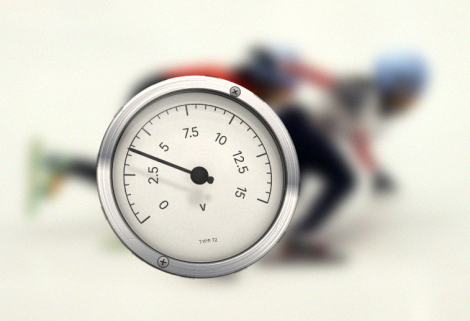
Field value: 3.75
